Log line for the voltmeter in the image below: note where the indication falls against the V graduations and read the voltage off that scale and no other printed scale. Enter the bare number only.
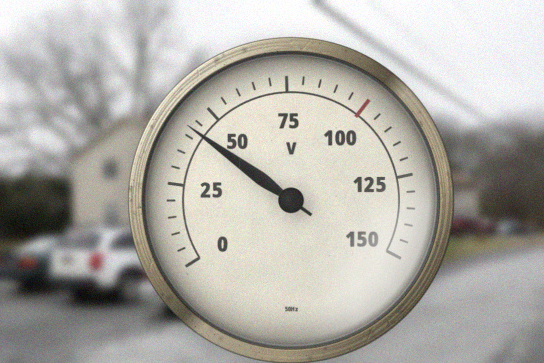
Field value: 42.5
